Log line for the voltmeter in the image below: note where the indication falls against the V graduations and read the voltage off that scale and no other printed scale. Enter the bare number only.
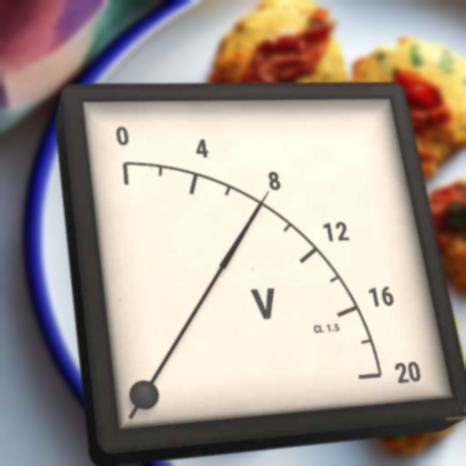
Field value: 8
